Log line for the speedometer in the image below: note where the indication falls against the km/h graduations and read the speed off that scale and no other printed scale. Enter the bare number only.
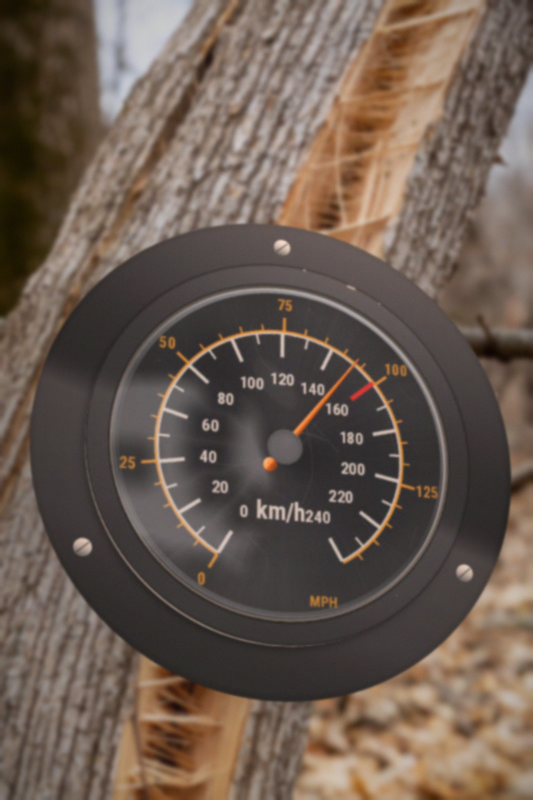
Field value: 150
